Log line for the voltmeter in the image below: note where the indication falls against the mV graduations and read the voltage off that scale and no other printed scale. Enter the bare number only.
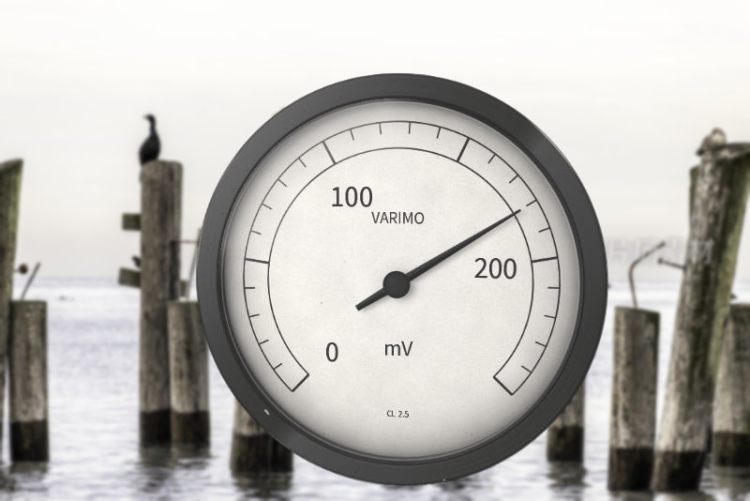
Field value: 180
